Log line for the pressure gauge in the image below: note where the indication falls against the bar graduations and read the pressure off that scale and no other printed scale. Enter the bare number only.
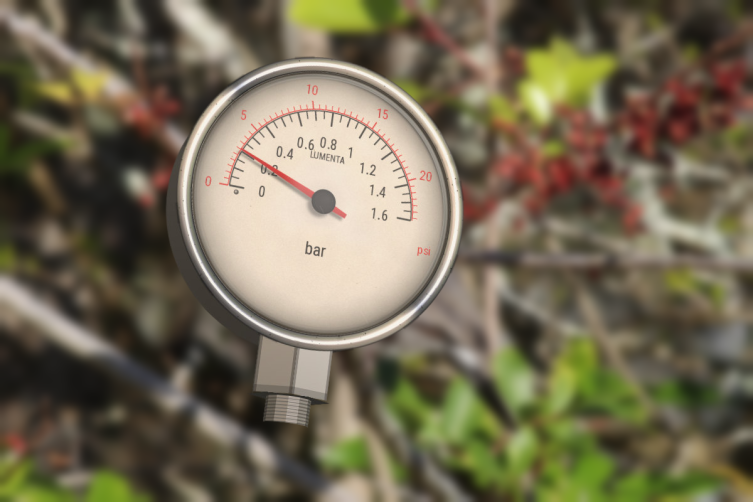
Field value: 0.2
